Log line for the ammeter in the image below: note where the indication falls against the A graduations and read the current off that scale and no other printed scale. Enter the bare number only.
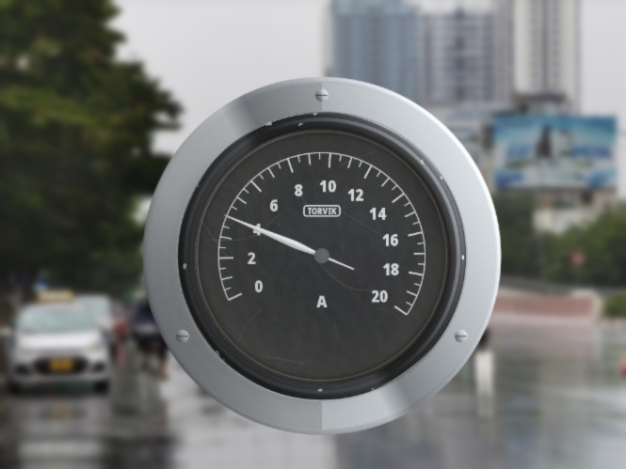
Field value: 4
